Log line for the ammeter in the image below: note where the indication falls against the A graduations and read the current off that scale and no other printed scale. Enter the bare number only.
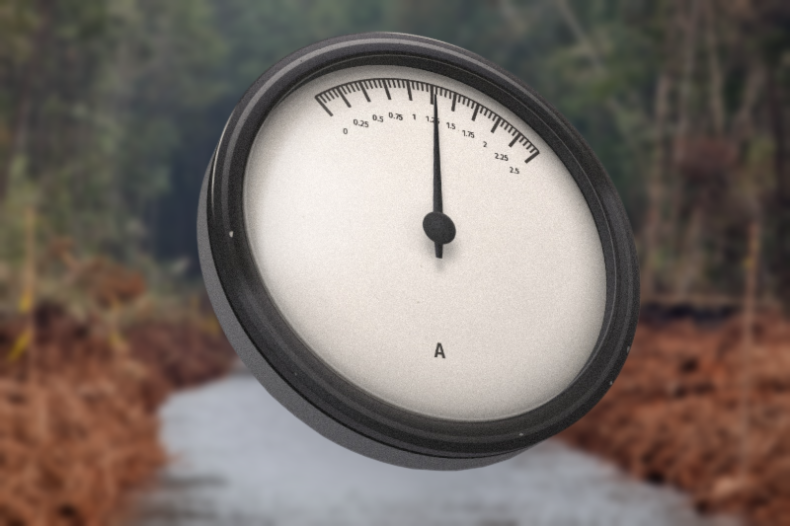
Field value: 1.25
